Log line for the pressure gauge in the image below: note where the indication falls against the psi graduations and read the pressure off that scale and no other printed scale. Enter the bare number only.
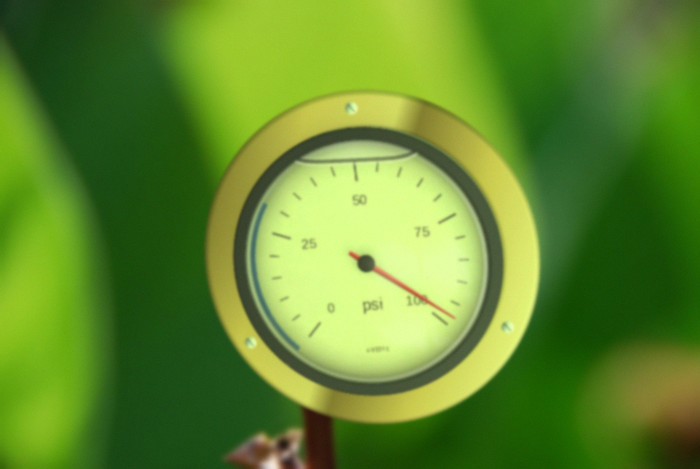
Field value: 97.5
